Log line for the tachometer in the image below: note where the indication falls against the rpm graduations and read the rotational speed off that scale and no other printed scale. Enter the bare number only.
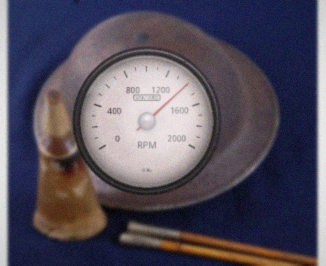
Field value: 1400
